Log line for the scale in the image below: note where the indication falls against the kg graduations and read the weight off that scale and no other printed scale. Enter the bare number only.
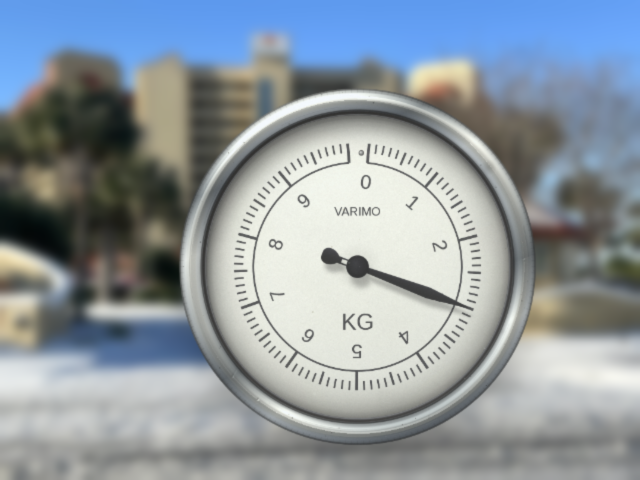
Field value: 3
